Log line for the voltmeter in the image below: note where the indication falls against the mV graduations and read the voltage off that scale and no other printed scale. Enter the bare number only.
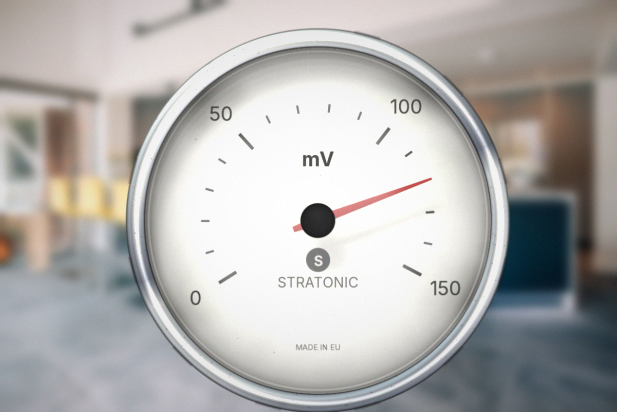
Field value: 120
